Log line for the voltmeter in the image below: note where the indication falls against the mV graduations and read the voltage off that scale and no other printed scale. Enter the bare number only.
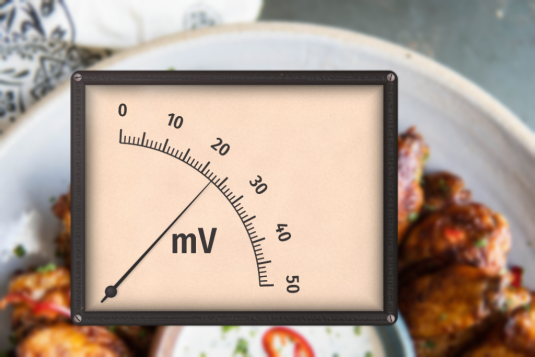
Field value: 23
